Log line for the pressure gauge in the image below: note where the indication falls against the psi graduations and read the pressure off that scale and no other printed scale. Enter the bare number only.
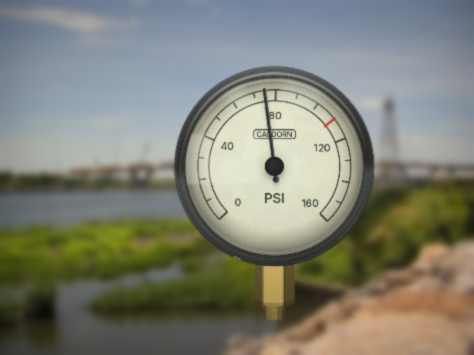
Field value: 75
